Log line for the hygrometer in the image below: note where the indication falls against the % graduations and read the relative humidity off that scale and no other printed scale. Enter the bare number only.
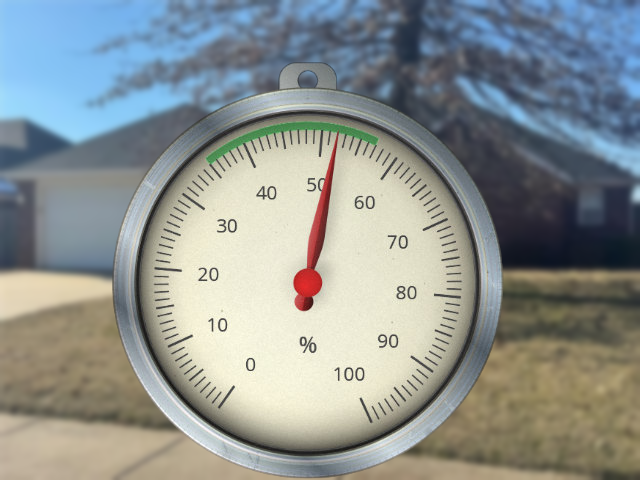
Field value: 52
